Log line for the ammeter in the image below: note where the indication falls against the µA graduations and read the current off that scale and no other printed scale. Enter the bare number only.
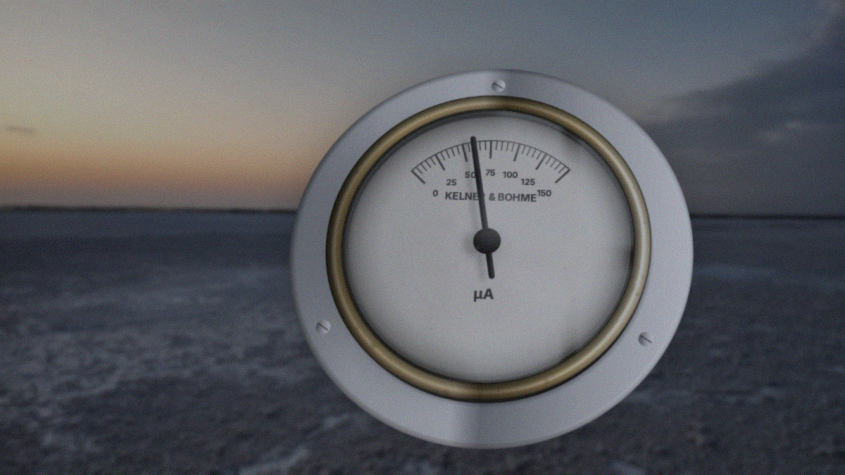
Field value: 60
